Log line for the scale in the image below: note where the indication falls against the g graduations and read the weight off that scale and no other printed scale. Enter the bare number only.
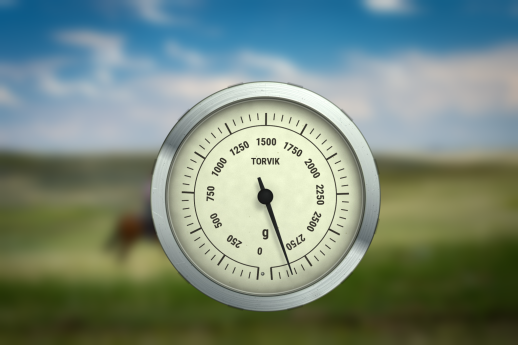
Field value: 2875
